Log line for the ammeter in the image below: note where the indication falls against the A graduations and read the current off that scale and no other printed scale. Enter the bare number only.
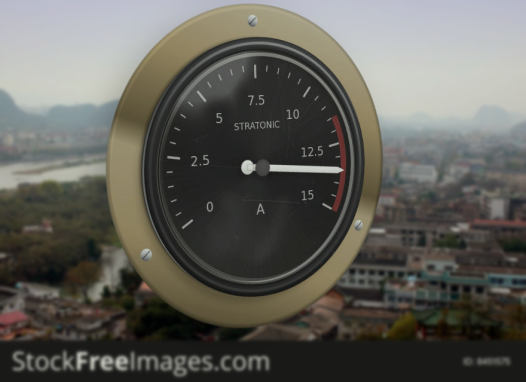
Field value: 13.5
